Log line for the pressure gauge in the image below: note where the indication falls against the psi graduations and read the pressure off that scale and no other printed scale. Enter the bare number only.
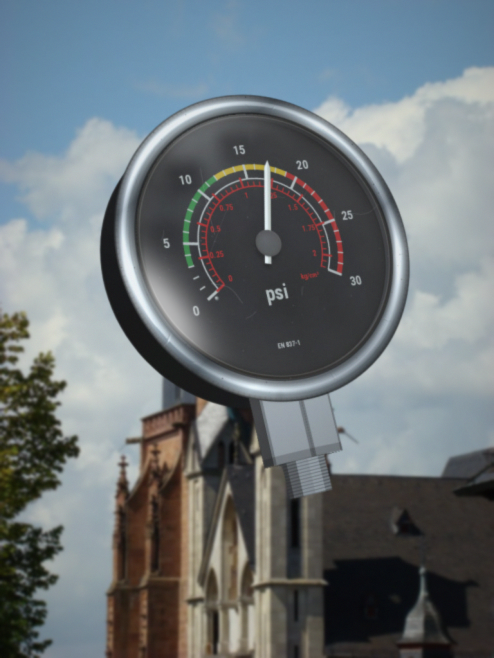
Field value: 17
